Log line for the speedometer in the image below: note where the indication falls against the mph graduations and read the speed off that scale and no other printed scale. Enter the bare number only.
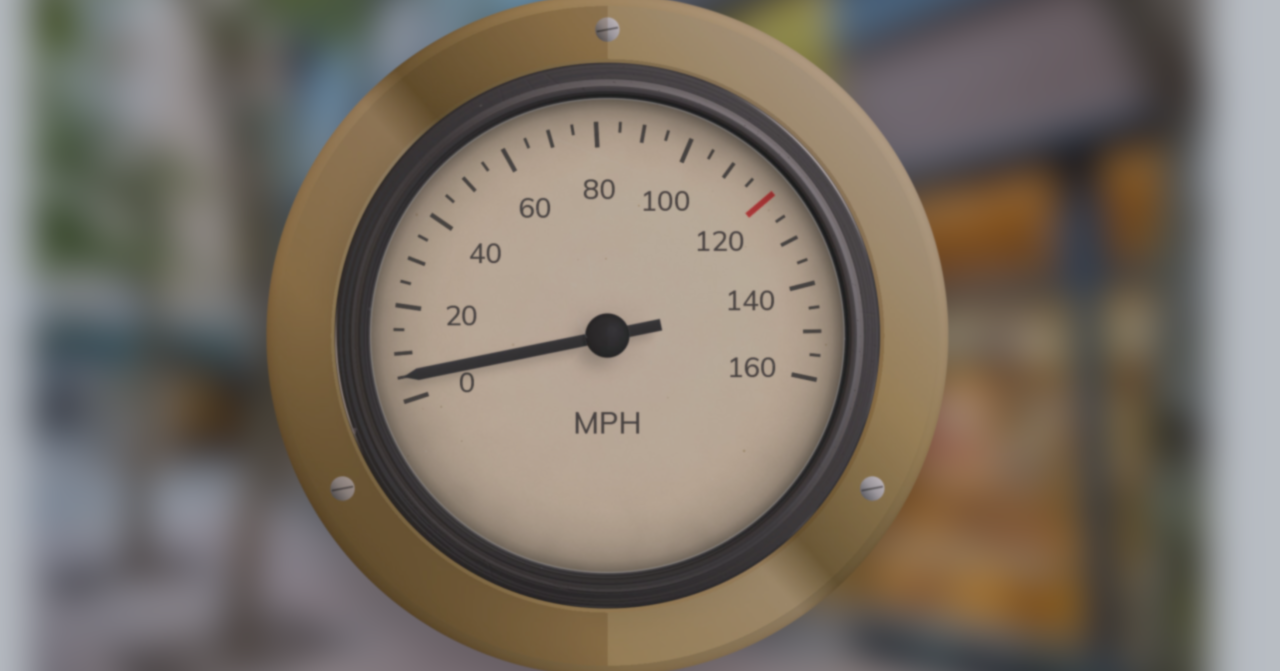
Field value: 5
